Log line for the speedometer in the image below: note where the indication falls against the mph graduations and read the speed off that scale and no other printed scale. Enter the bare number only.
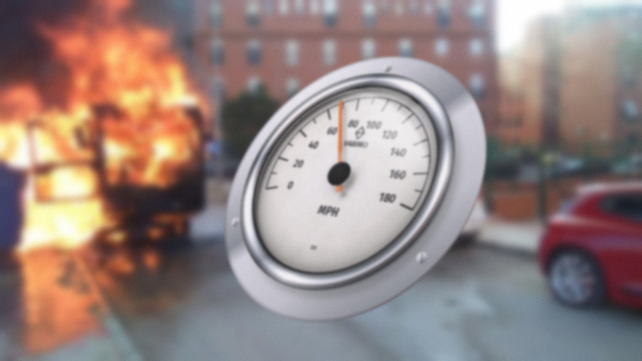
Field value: 70
